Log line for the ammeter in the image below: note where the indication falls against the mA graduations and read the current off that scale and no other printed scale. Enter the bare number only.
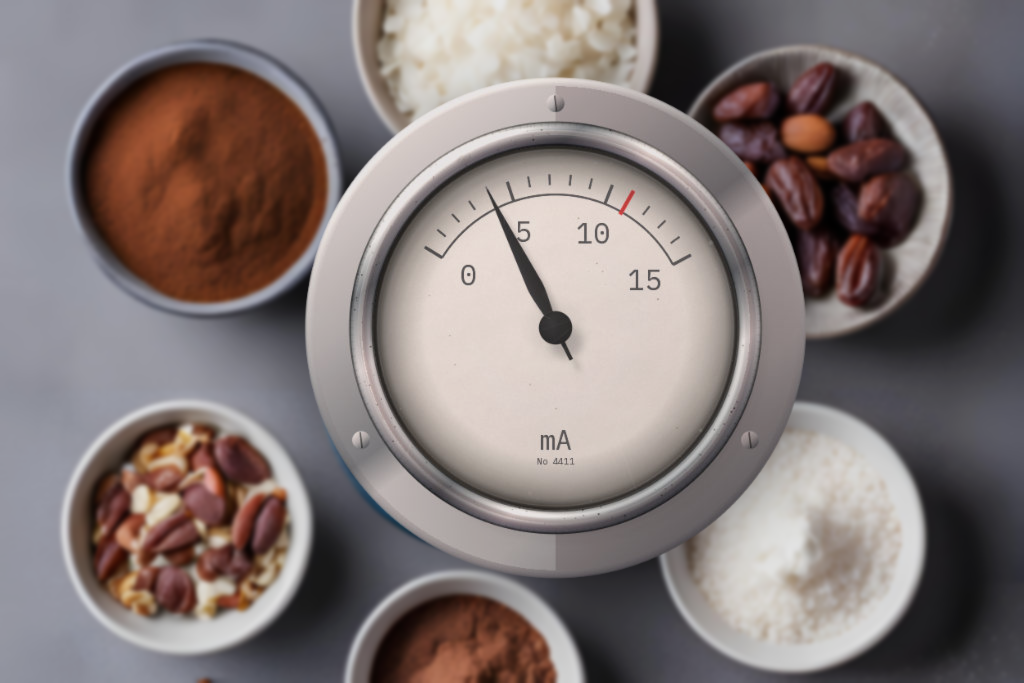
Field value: 4
